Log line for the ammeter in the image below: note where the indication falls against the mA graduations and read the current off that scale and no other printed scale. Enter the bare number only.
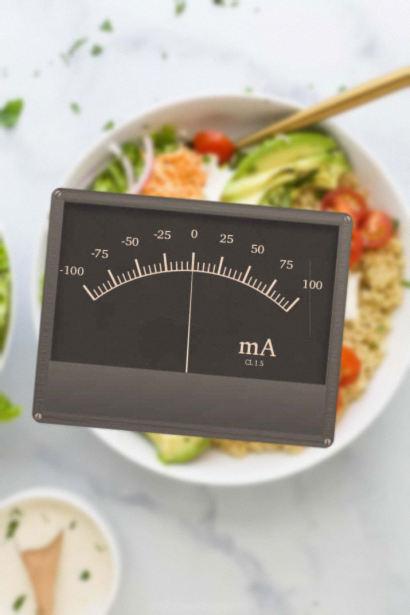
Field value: 0
